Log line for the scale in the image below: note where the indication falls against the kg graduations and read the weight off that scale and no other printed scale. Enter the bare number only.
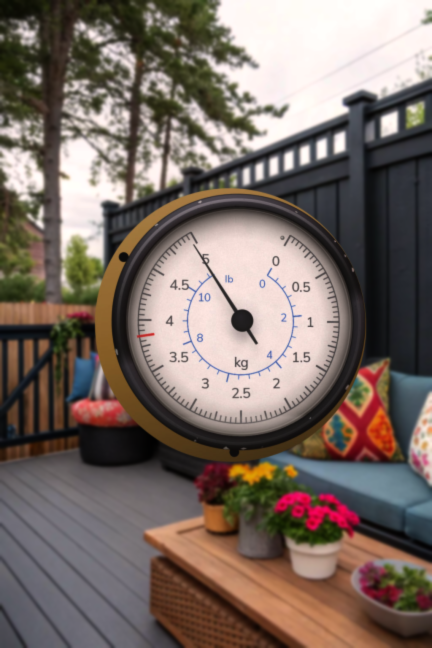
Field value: 4.95
